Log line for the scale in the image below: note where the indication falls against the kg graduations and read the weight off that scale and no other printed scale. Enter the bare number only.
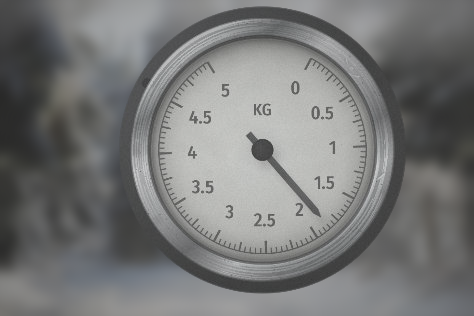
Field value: 1.85
